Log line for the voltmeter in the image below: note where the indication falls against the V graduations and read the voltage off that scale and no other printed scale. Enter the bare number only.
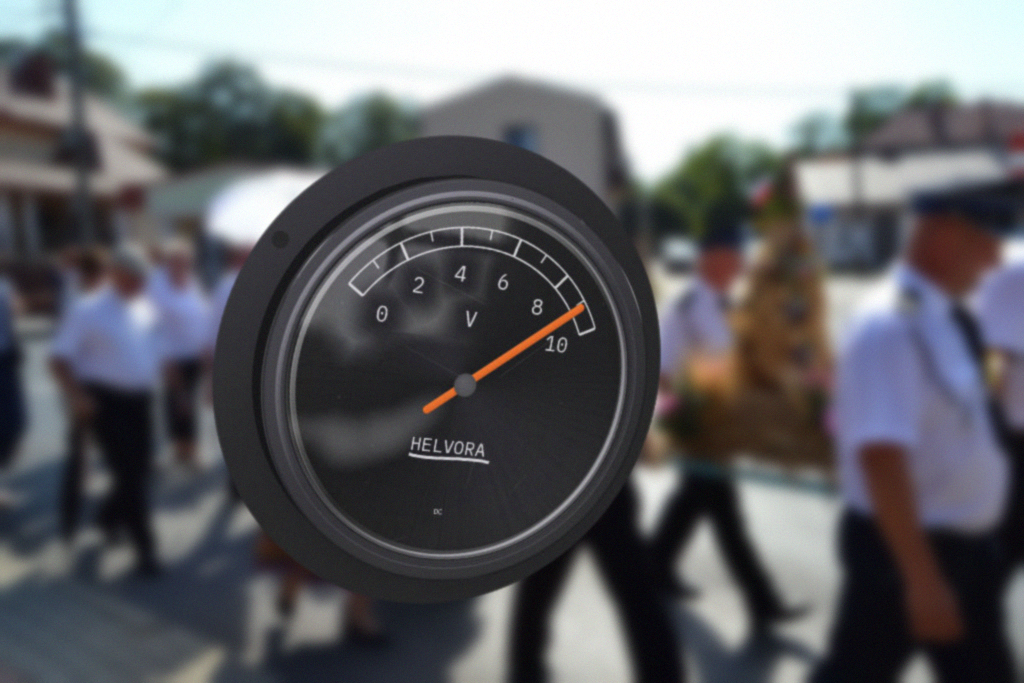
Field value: 9
